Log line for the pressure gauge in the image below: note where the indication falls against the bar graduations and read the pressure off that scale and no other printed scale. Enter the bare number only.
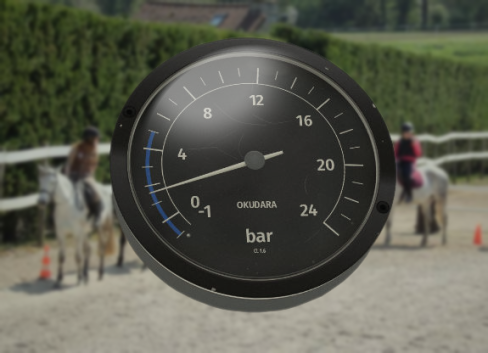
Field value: 1.5
